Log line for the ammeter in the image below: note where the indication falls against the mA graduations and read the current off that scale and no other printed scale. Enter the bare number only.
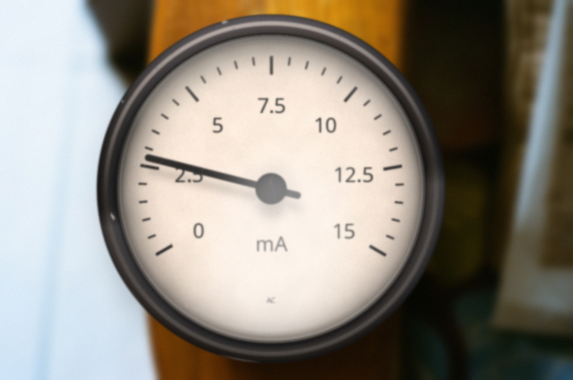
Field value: 2.75
